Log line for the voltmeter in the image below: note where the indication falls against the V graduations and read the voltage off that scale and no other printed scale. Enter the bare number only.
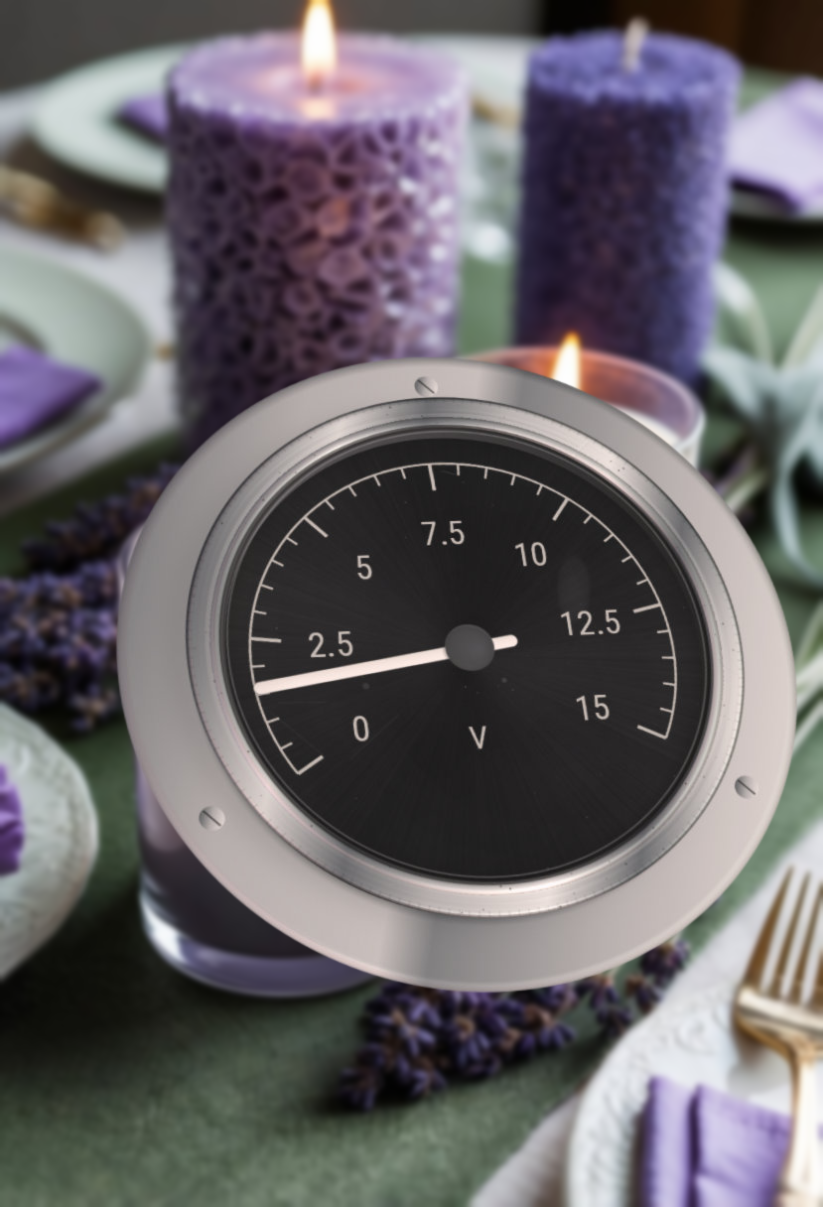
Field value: 1.5
